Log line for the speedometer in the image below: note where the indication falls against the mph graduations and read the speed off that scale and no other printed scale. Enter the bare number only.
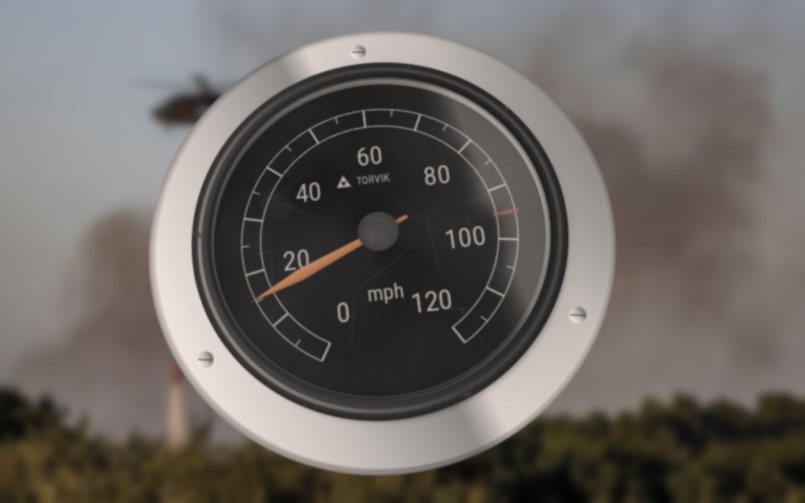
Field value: 15
